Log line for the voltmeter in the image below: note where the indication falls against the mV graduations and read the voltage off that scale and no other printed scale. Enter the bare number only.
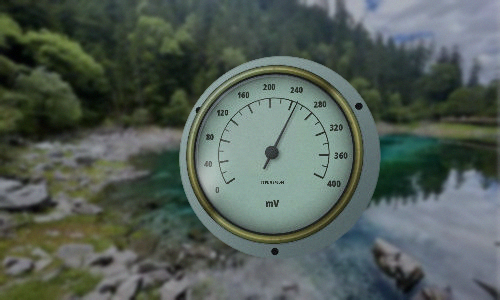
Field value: 250
